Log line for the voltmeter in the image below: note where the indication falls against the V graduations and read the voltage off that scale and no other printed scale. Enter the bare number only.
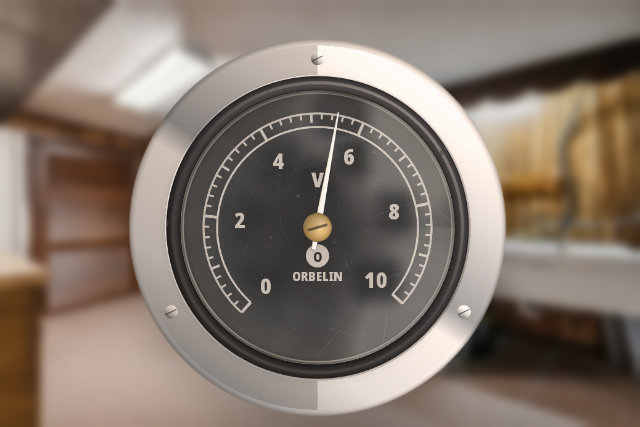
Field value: 5.5
